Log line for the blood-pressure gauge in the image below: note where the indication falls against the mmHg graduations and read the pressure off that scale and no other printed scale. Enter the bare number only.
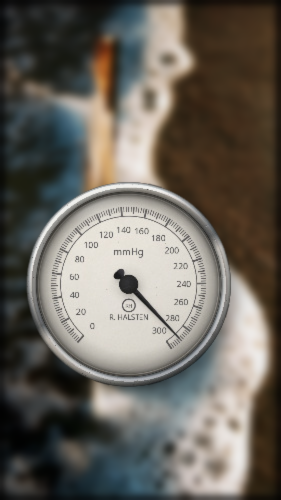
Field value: 290
